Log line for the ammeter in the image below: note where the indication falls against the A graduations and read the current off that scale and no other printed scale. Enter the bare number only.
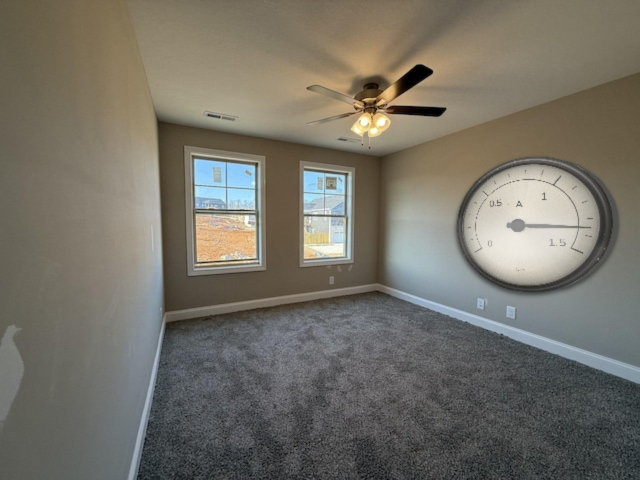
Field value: 1.35
